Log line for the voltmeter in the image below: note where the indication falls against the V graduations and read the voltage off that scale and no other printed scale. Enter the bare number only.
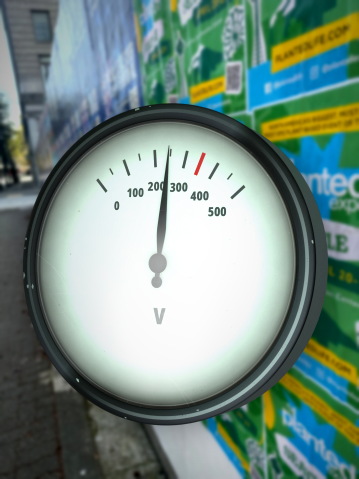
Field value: 250
